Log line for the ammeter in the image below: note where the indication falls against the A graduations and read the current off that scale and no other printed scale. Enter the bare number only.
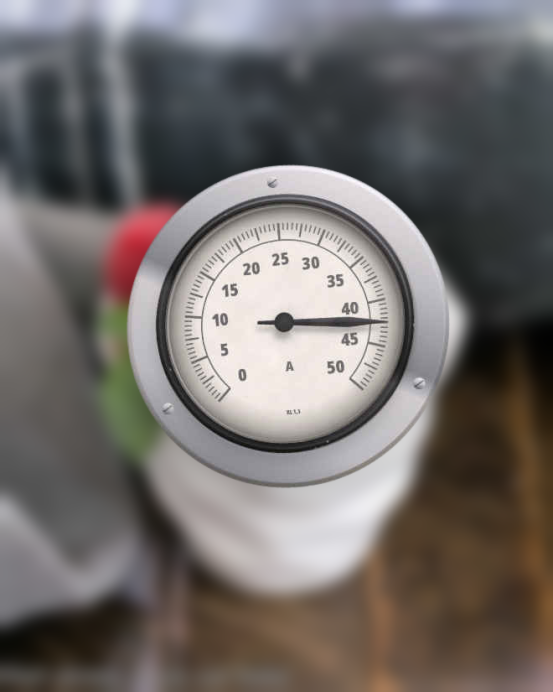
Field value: 42.5
